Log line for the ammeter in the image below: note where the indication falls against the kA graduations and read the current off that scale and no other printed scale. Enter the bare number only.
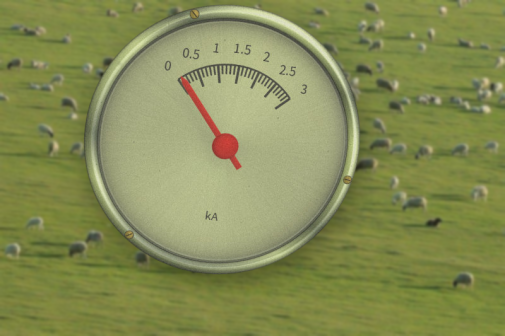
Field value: 0.1
